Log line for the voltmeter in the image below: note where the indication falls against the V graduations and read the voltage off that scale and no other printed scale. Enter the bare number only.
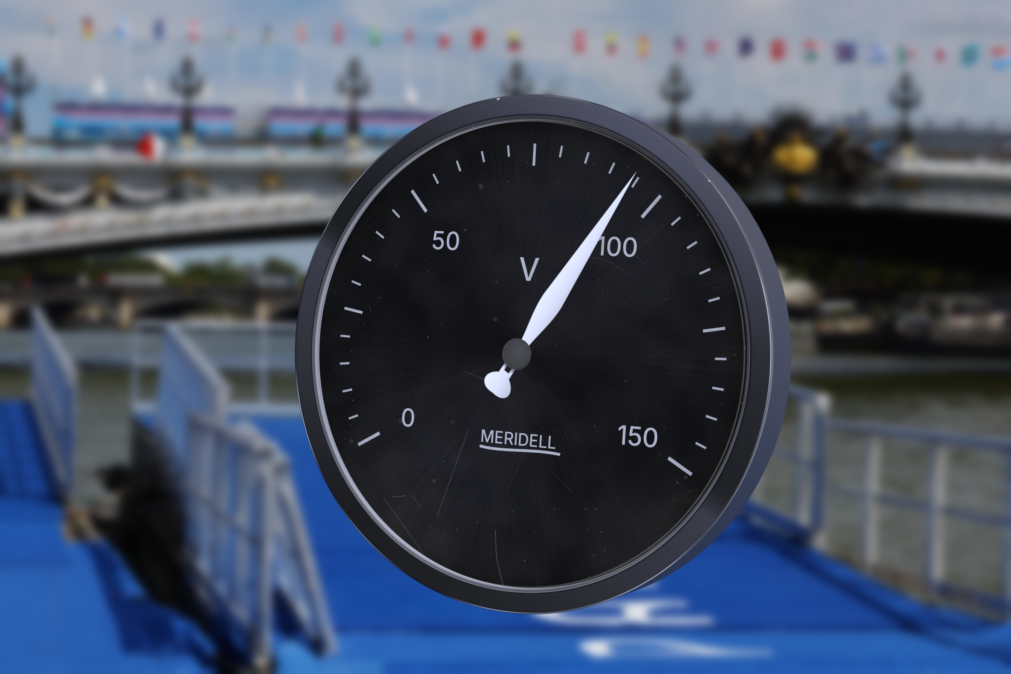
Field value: 95
